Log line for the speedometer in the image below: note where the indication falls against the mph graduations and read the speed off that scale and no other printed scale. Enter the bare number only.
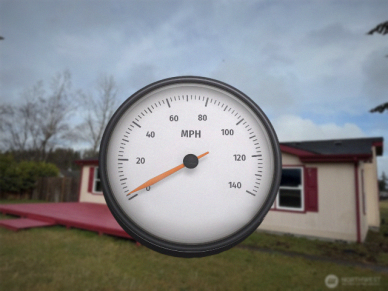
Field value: 2
